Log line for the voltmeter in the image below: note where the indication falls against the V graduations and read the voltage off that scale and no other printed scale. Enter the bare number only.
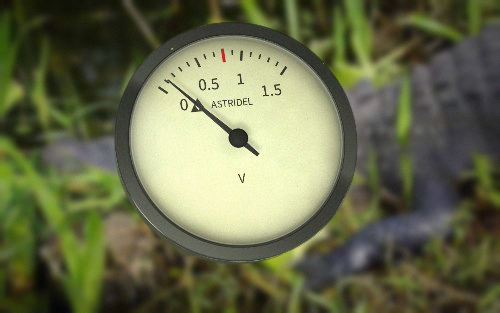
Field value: 0.1
